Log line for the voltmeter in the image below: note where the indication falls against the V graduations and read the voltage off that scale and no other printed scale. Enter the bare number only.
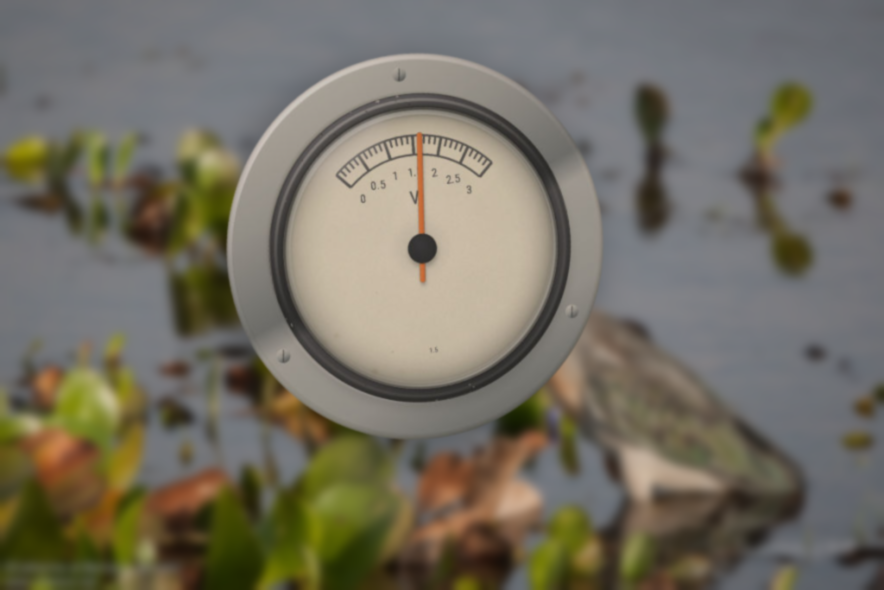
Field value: 1.6
